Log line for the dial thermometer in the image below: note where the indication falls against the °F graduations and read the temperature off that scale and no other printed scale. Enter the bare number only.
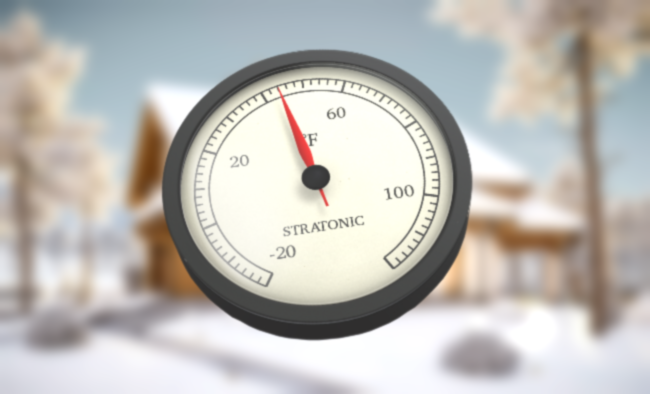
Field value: 44
